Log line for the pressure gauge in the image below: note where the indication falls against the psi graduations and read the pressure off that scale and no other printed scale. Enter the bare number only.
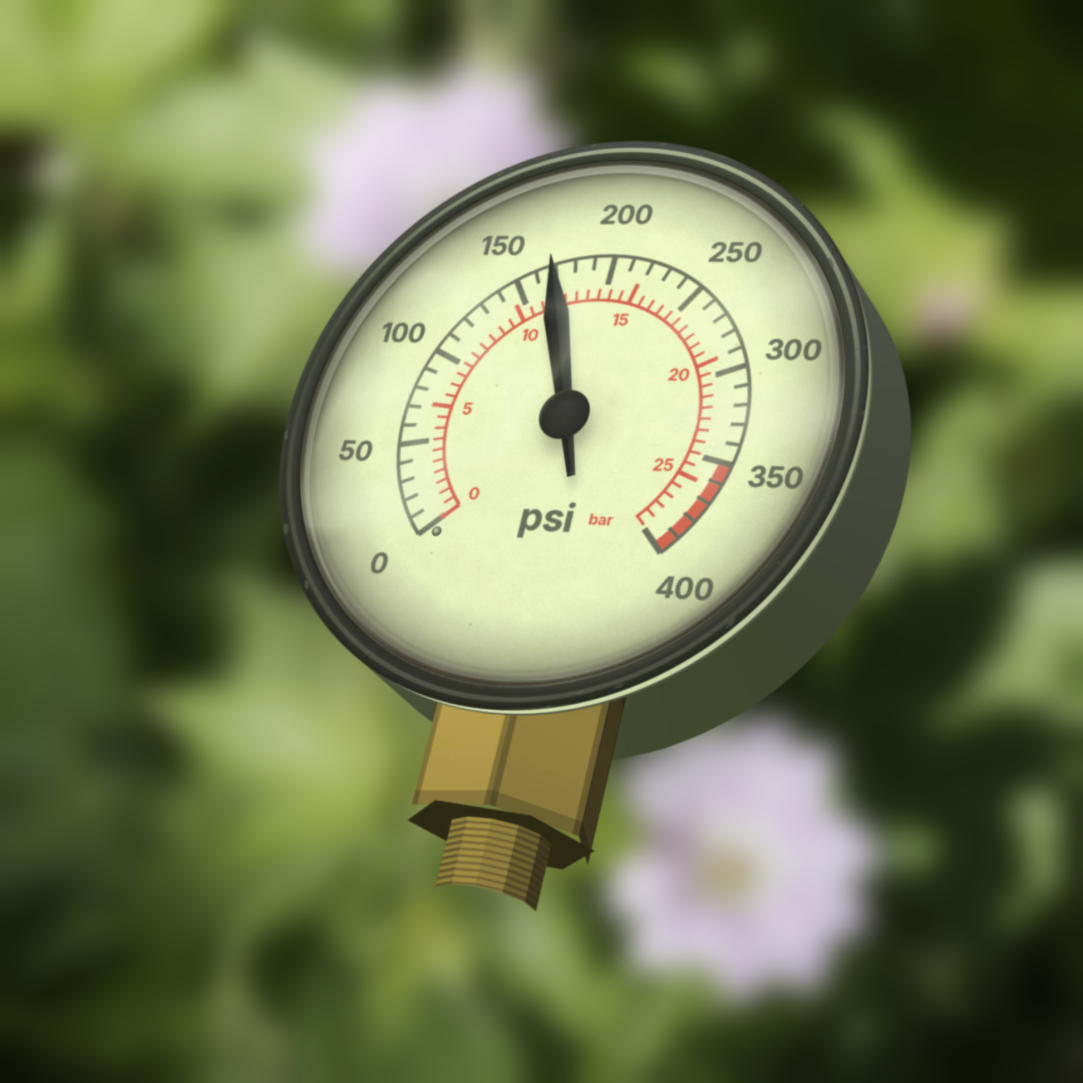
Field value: 170
